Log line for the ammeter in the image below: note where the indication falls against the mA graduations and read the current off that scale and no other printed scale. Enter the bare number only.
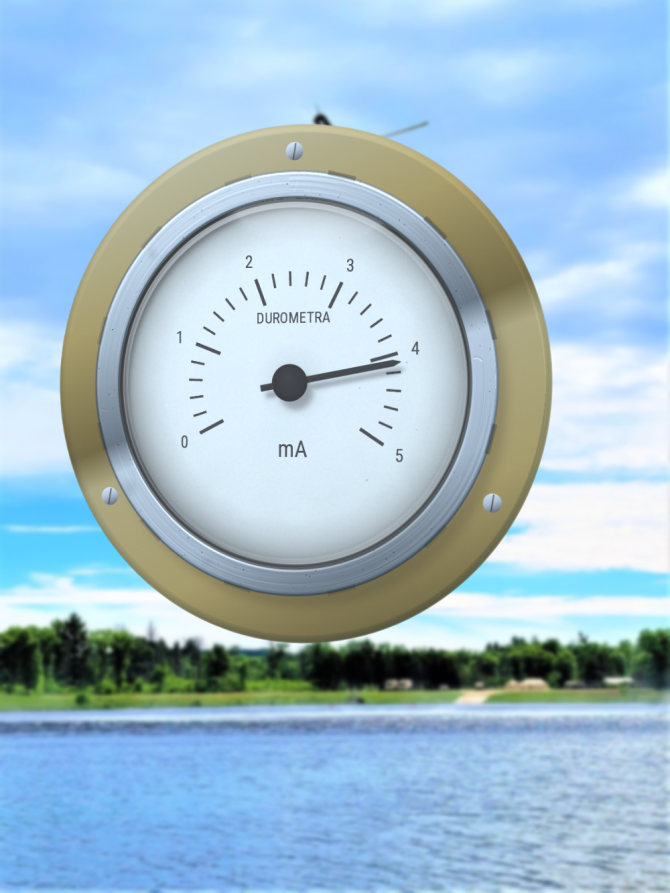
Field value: 4.1
